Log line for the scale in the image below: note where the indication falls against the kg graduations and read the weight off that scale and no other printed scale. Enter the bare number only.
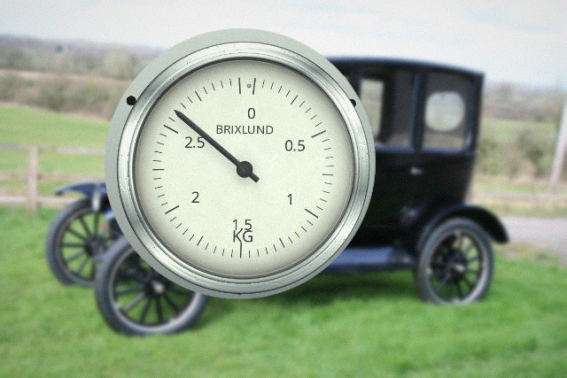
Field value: 2.6
